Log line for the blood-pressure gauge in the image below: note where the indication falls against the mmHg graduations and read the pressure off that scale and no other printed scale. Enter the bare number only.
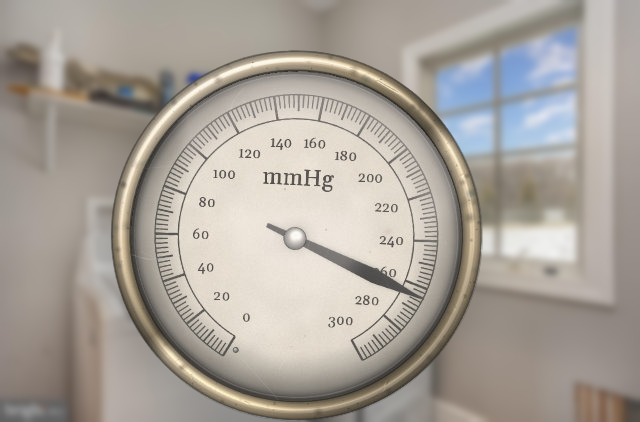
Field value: 264
